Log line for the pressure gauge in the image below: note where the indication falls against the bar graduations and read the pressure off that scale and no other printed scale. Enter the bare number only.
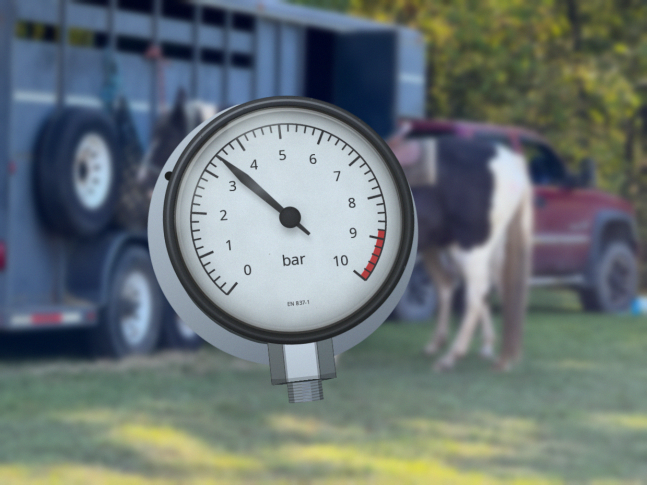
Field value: 3.4
